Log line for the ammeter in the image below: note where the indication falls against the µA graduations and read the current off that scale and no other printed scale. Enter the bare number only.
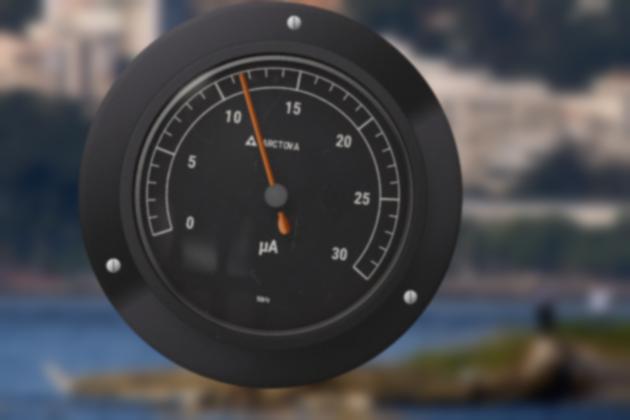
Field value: 11.5
